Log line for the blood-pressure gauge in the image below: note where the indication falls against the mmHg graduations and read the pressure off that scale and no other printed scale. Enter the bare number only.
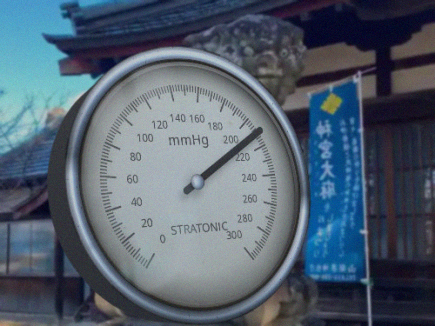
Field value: 210
